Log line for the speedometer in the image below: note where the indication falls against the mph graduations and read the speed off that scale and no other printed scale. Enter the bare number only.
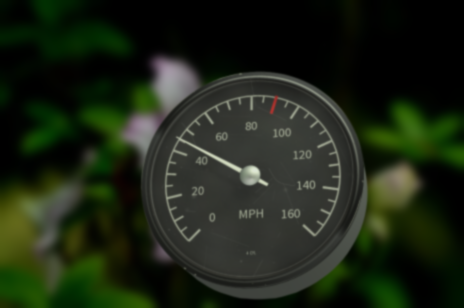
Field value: 45
